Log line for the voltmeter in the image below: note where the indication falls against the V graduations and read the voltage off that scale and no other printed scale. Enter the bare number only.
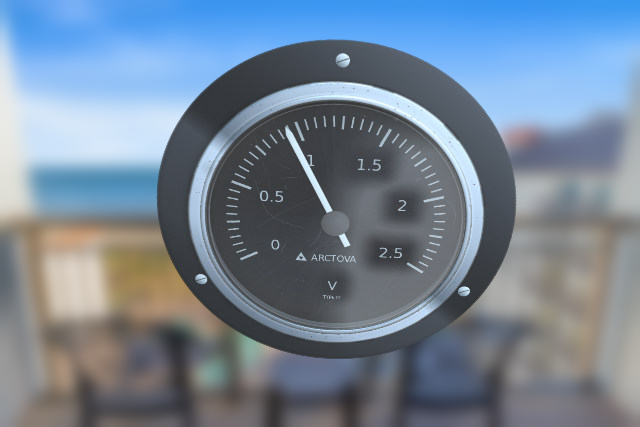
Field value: 0.95
